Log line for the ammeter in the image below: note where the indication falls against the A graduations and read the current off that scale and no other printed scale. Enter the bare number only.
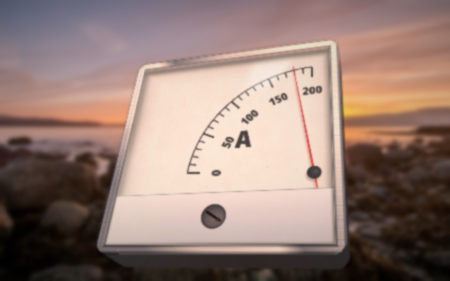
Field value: 180
